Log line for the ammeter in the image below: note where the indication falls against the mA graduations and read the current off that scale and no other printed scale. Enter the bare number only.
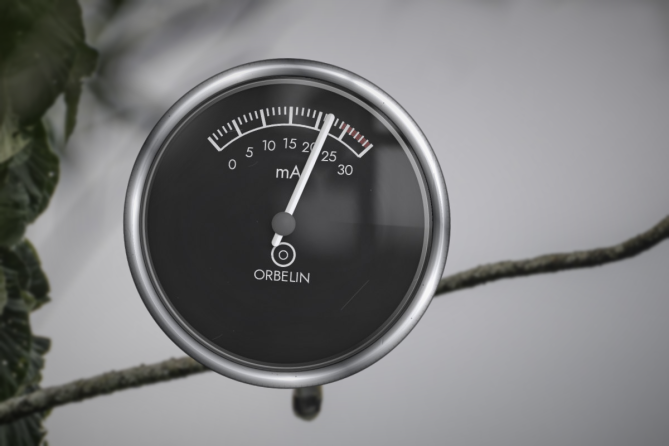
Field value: 22
